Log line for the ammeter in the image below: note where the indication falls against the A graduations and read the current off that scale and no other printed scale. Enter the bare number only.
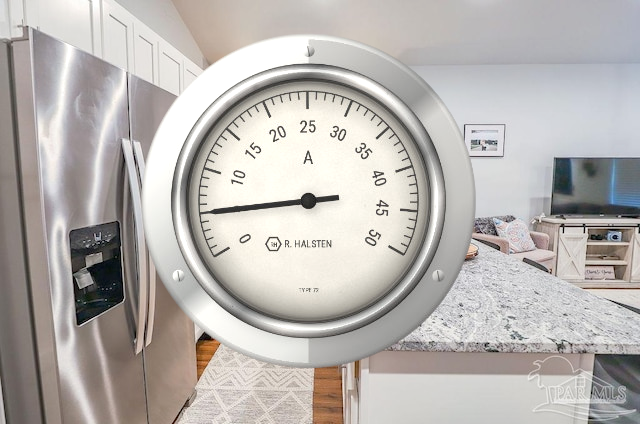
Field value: 5
